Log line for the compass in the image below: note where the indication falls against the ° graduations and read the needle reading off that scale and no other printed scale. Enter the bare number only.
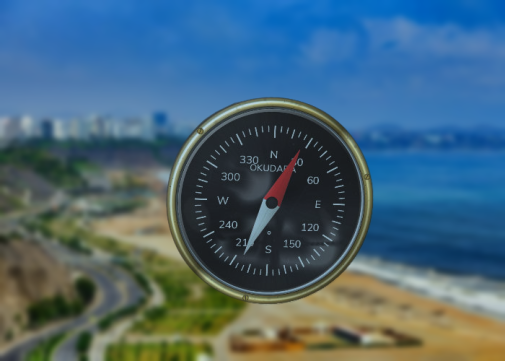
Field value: 25
